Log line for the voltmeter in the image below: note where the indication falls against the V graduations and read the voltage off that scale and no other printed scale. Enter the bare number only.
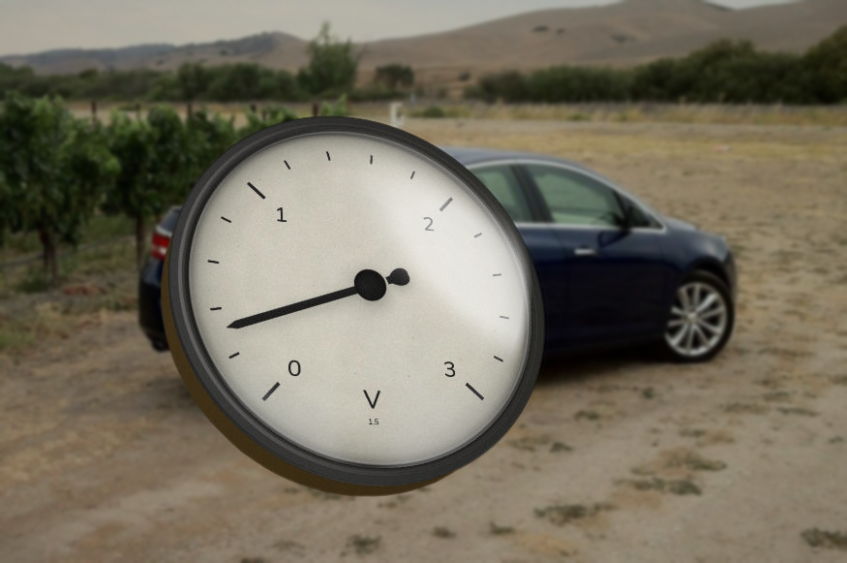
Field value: 0.3
